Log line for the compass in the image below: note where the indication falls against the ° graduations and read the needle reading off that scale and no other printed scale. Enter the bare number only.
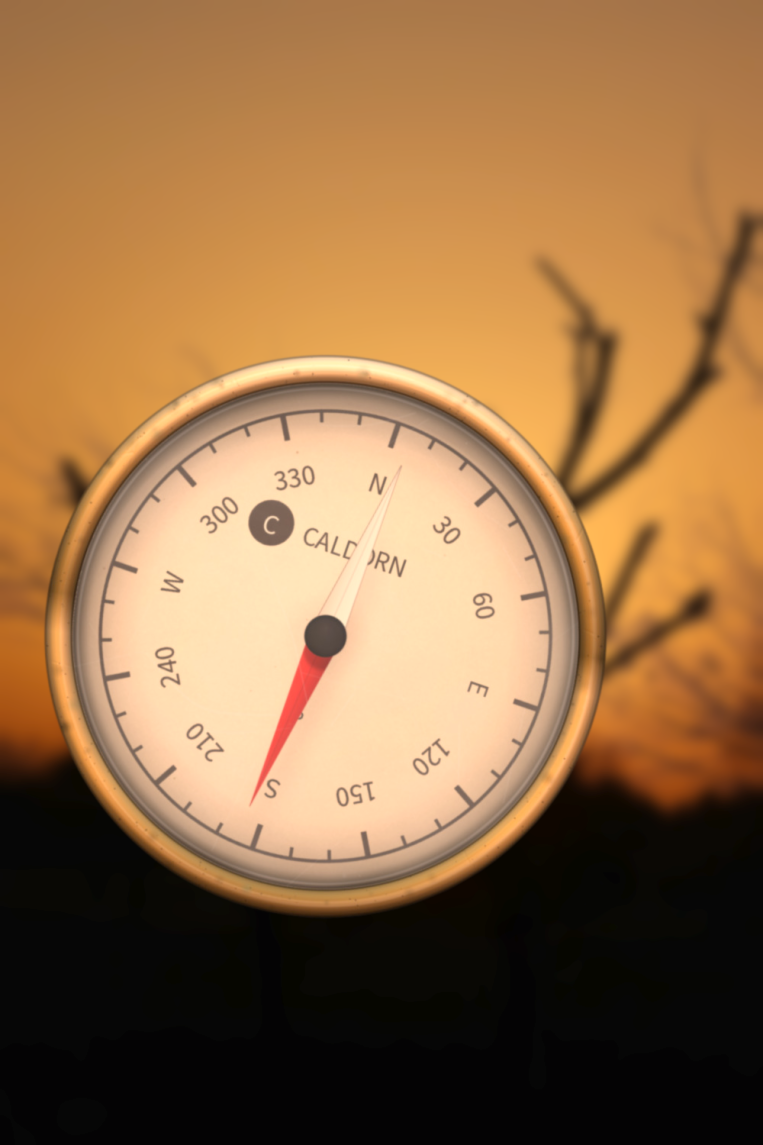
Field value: 185
